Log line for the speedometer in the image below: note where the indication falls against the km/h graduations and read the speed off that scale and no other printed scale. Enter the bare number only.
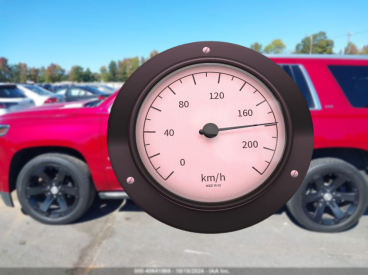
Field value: 180
